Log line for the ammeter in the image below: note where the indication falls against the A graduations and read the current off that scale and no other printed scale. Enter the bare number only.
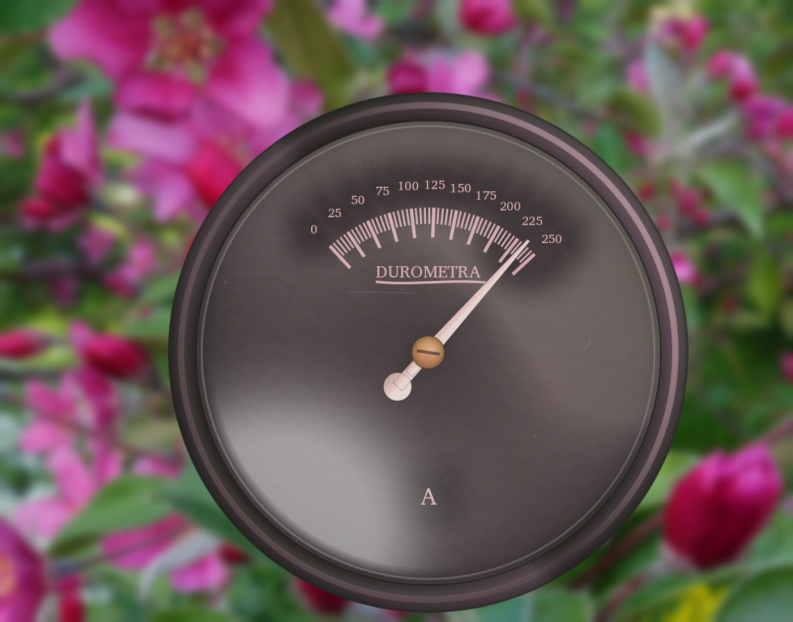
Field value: 235
